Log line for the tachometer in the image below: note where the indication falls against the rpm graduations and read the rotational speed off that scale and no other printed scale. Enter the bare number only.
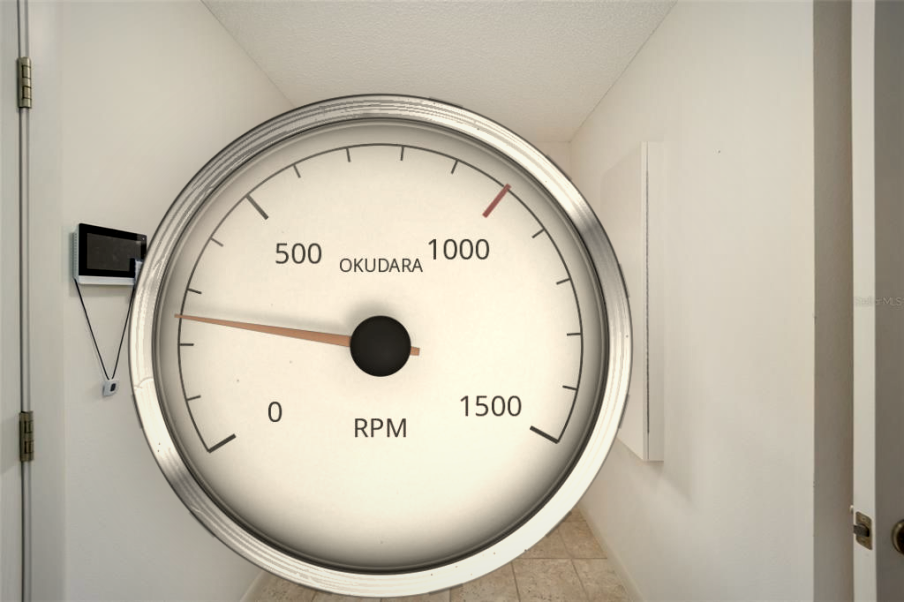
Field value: 250
